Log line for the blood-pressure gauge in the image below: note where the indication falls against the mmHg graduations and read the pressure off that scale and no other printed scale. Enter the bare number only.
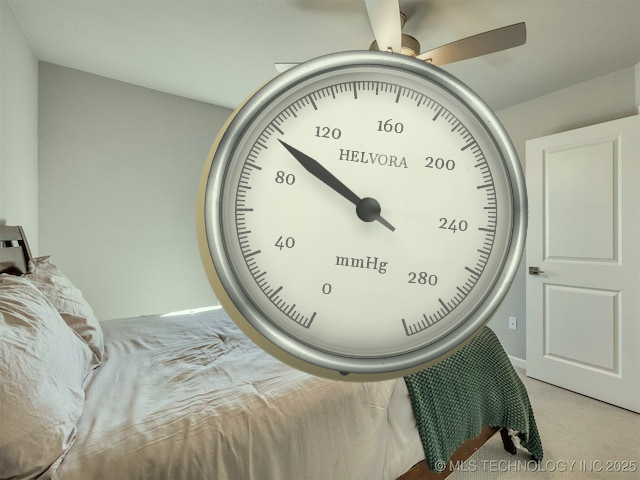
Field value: 96
